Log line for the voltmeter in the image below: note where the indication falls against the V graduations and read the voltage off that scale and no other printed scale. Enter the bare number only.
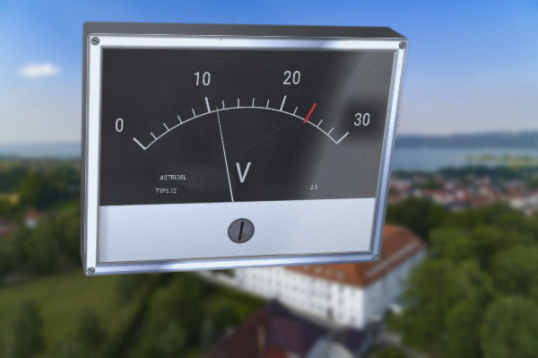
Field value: 11
